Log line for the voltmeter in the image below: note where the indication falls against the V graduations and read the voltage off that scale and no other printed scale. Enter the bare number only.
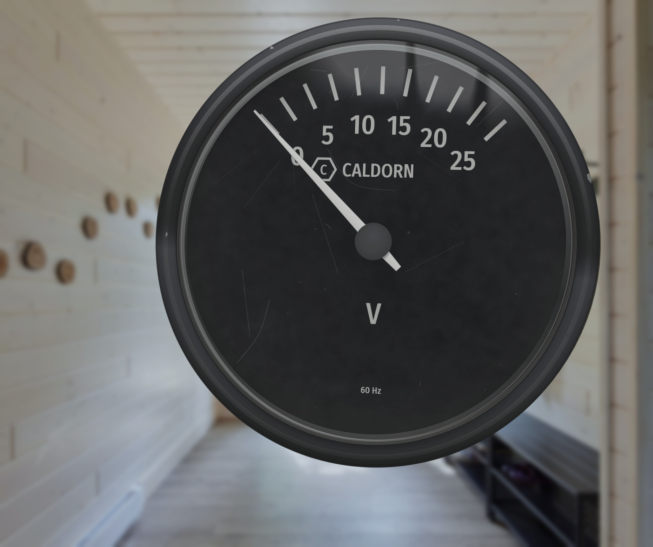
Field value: 0
